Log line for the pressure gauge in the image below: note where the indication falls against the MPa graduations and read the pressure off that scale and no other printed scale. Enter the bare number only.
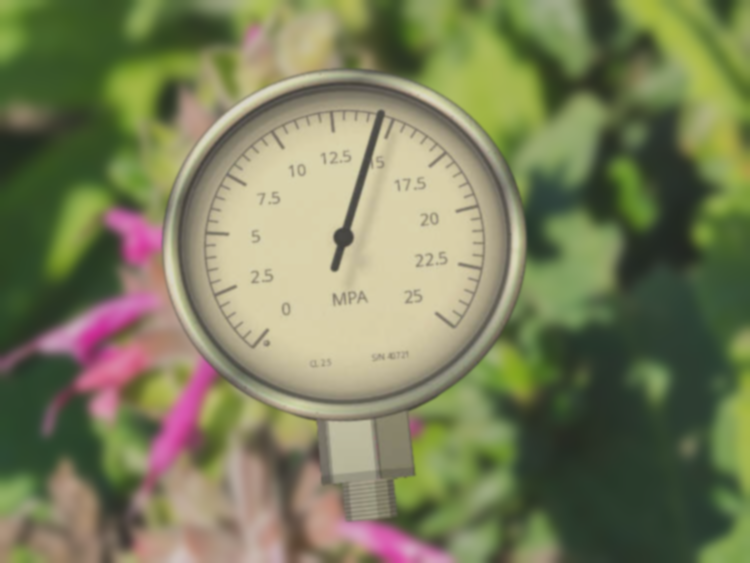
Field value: 14.5
